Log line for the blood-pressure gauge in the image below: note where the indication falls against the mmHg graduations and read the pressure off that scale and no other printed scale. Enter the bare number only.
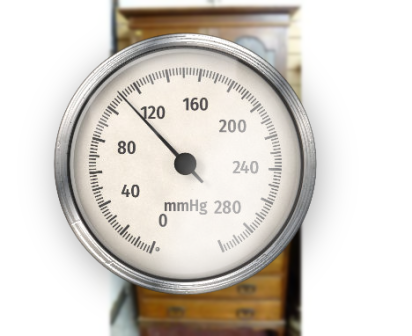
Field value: 110
